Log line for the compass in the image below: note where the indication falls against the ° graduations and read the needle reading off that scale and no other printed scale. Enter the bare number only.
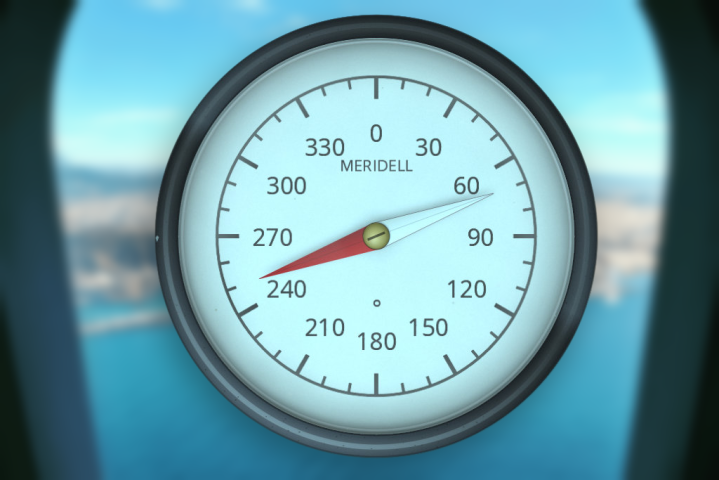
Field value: 250
